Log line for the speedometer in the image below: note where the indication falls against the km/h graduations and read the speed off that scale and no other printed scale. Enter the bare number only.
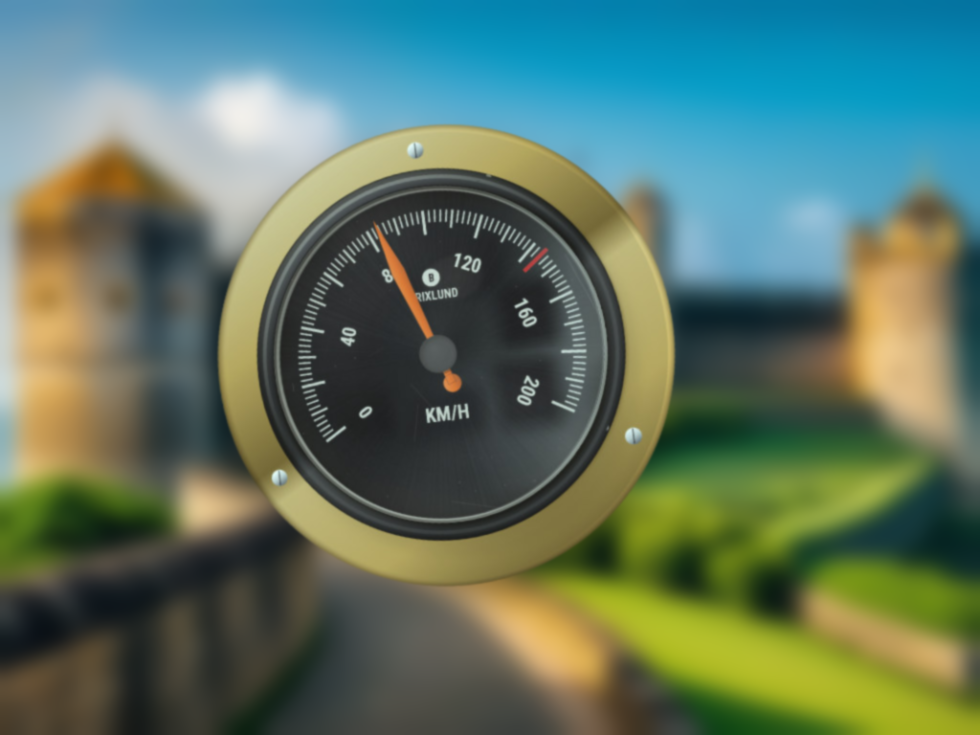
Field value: 84
